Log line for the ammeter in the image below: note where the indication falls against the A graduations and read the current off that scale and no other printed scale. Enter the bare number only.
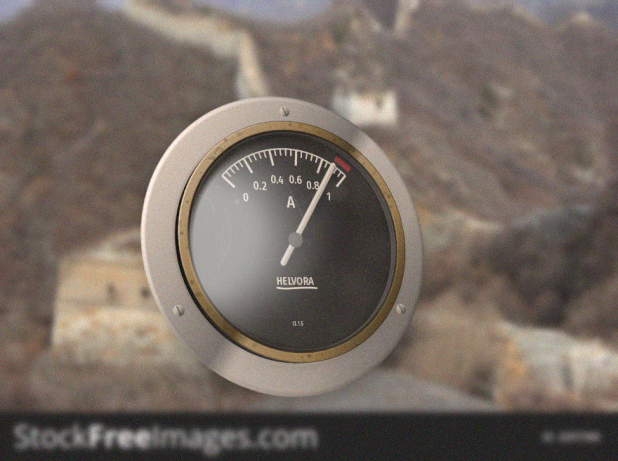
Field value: 0.88
